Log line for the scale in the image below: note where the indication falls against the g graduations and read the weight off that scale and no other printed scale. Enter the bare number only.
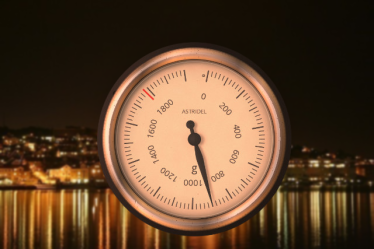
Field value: 900
